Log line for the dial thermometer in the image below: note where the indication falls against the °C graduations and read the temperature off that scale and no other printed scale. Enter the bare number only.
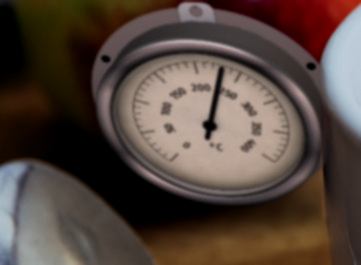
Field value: 230
